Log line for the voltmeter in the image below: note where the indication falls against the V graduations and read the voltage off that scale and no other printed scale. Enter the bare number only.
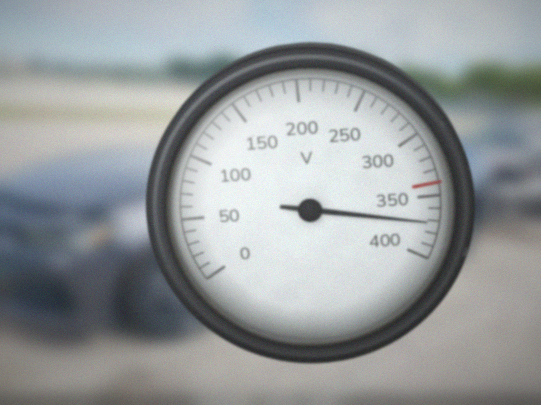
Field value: 370
